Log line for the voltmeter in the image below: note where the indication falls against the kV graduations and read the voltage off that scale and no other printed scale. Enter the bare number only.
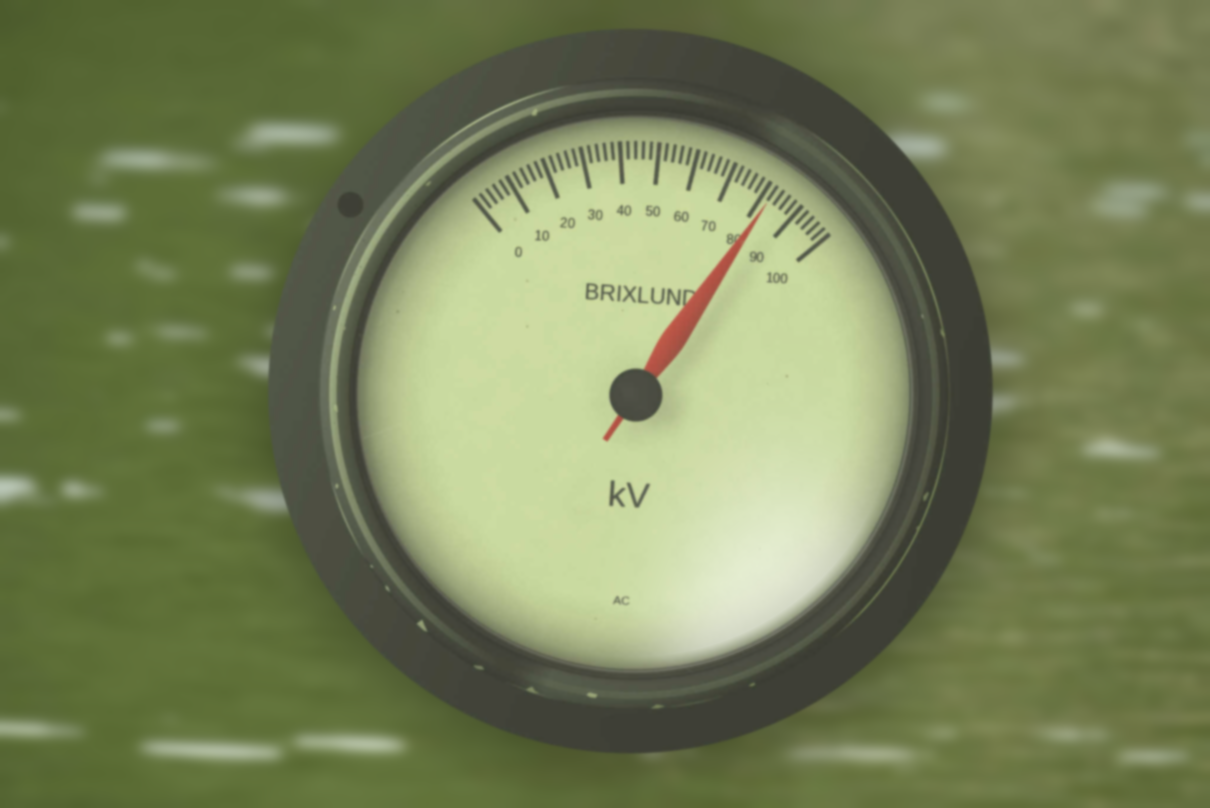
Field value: 82
